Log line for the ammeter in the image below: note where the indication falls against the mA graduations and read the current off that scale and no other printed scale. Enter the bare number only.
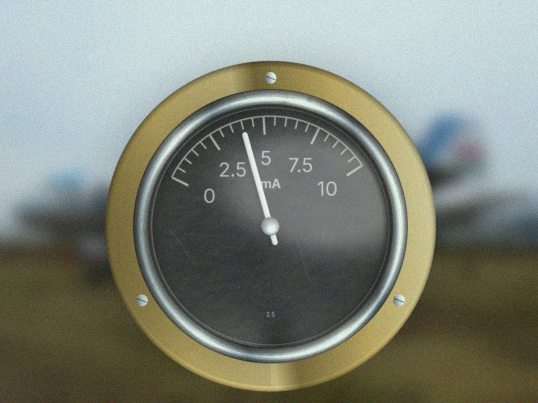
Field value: 4
